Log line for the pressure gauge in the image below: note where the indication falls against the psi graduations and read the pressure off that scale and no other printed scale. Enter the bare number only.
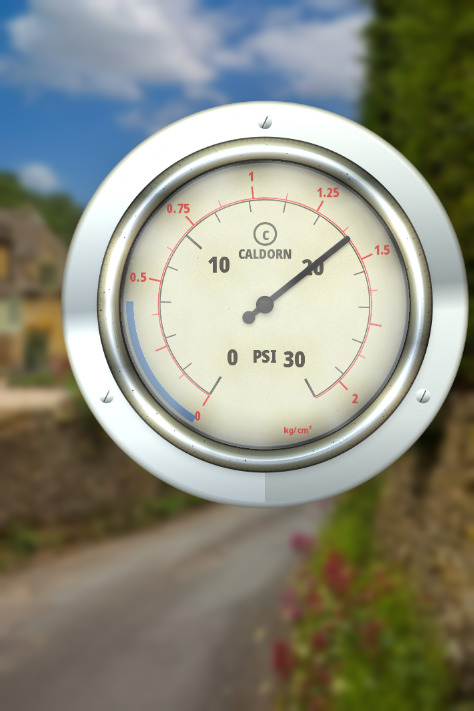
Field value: 20
